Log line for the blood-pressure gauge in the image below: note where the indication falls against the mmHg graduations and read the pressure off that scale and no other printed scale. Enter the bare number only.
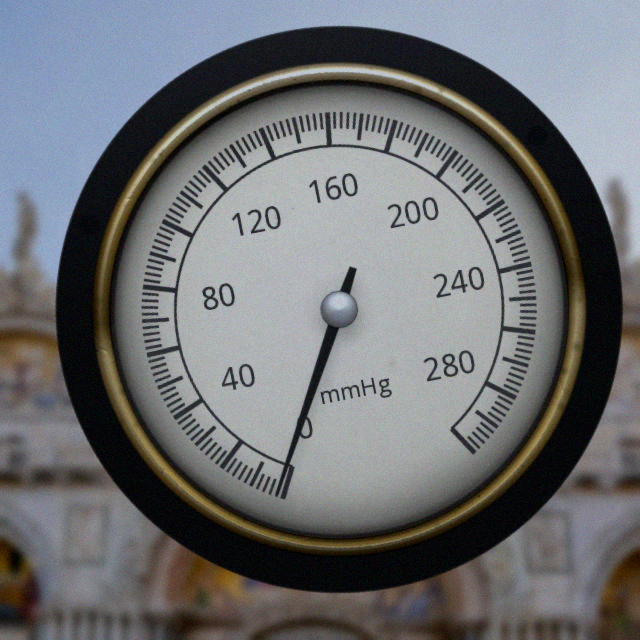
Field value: 2
